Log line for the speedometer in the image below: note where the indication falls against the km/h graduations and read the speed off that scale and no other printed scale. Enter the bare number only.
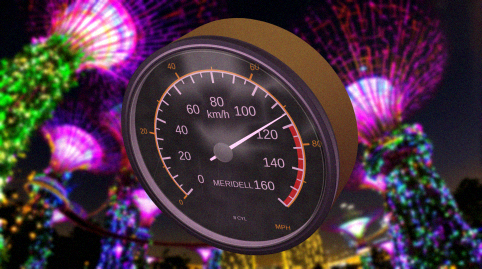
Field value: 115
